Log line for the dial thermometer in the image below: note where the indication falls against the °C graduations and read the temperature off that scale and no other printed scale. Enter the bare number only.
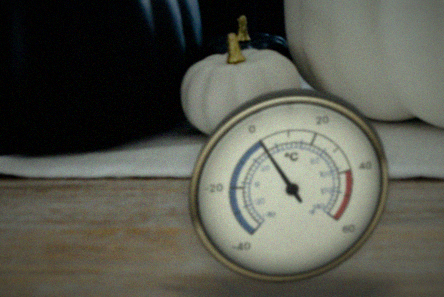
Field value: 0
